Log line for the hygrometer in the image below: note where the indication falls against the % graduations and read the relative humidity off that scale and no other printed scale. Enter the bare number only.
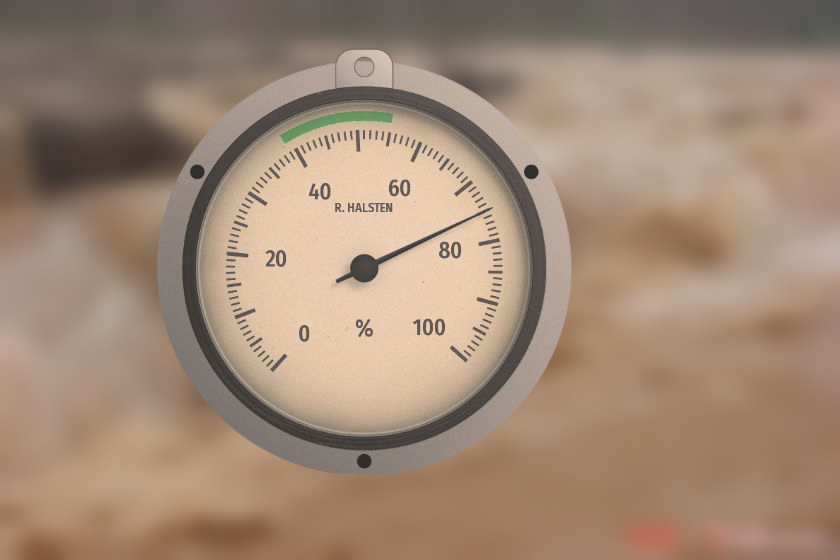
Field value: 75
